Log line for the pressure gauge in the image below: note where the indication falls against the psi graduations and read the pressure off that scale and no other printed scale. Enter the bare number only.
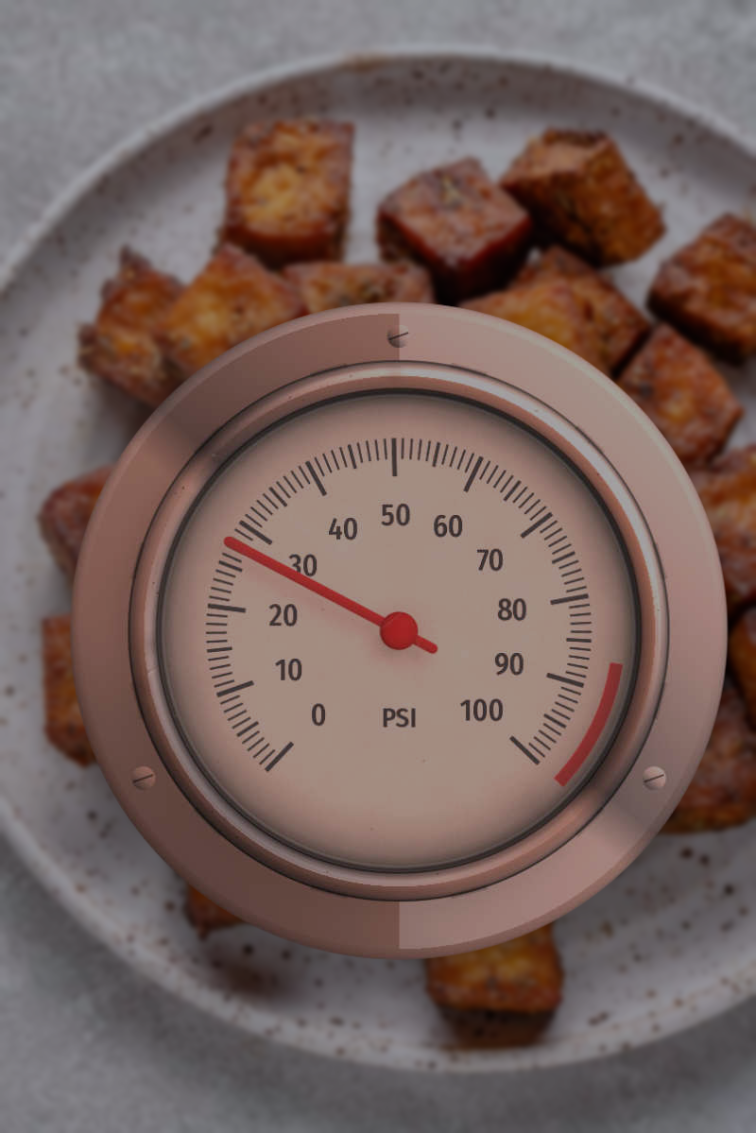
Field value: 27.5
